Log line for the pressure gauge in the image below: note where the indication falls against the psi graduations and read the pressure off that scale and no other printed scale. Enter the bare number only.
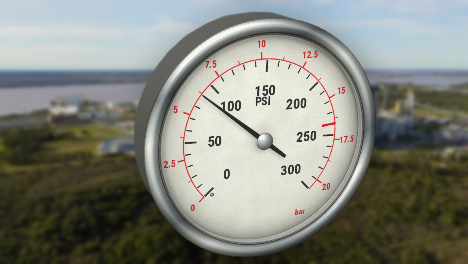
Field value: 90
